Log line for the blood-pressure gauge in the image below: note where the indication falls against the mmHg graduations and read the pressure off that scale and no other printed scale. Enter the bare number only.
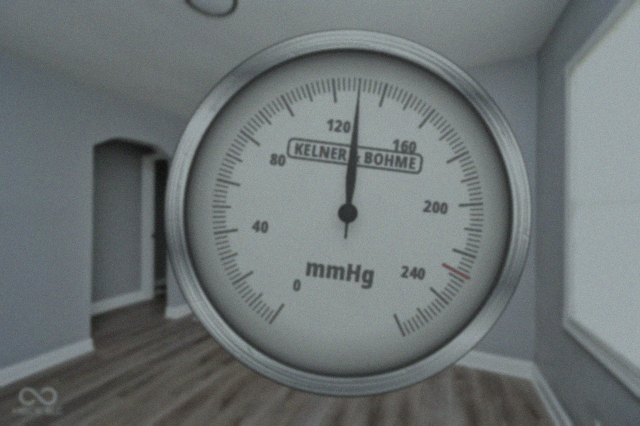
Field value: 130
